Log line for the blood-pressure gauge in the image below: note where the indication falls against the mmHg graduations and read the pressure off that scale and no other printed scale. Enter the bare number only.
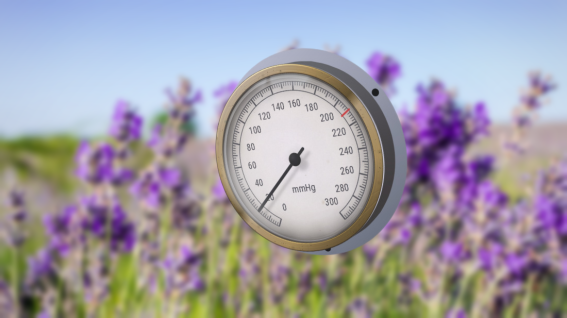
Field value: 20
